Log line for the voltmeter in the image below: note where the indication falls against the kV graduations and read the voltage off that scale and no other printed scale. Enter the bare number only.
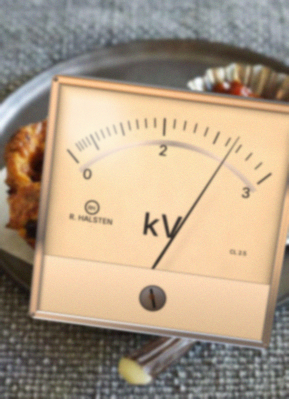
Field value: 2.65
